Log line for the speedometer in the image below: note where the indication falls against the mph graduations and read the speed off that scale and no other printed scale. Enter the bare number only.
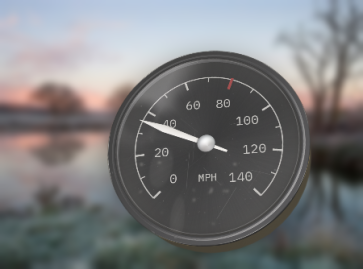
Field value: 35
